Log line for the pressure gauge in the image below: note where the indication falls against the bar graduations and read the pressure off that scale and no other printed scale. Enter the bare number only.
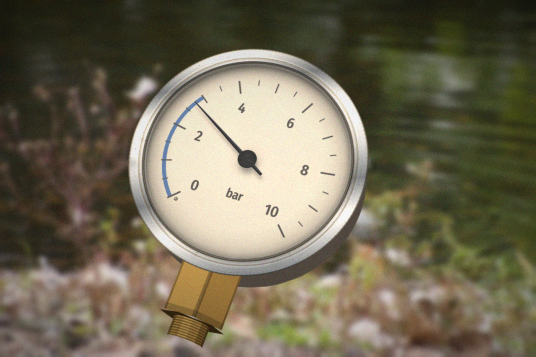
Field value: 2.75
